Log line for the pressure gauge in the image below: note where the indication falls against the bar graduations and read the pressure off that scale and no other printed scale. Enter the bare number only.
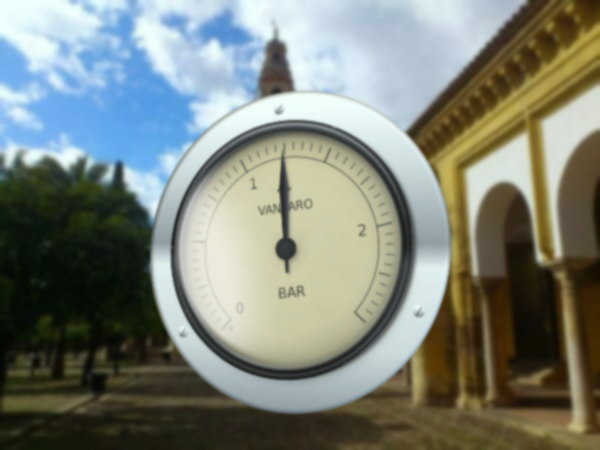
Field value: 1.25
